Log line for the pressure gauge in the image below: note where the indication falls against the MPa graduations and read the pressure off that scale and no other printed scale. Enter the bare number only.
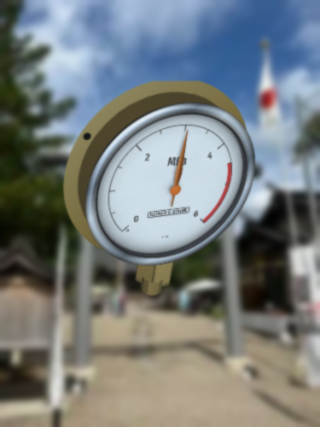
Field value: 3
